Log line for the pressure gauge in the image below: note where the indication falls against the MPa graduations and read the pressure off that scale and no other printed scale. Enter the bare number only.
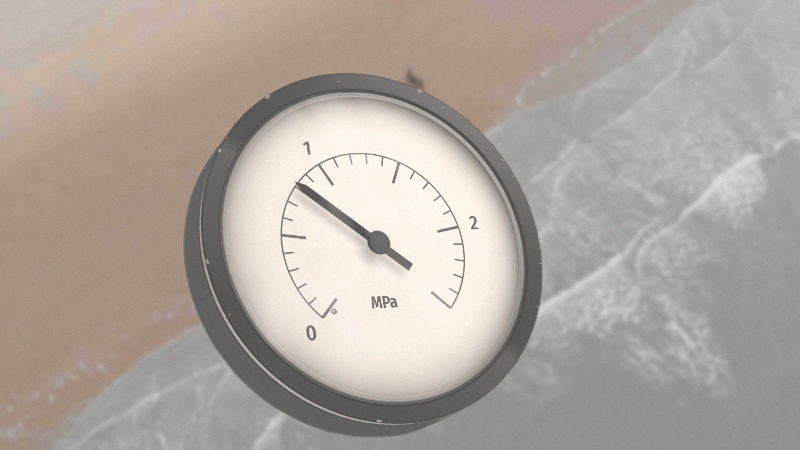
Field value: 0.8
